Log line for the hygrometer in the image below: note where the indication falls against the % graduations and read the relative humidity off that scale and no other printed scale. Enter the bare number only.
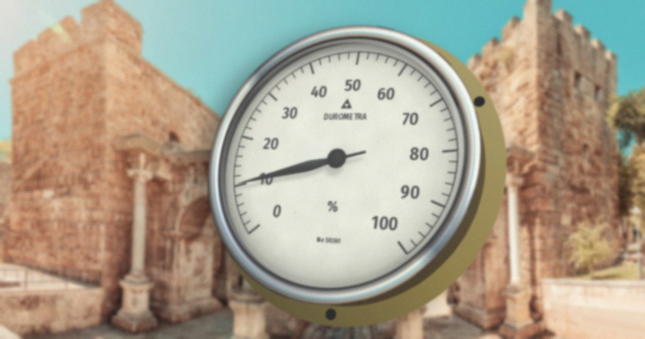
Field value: 10
